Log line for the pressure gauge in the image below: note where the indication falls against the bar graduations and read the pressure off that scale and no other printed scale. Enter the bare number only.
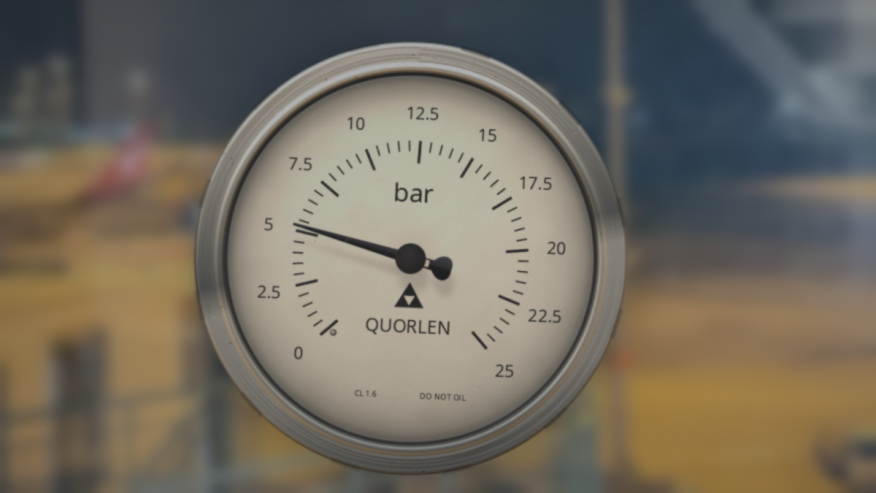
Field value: 5.25
